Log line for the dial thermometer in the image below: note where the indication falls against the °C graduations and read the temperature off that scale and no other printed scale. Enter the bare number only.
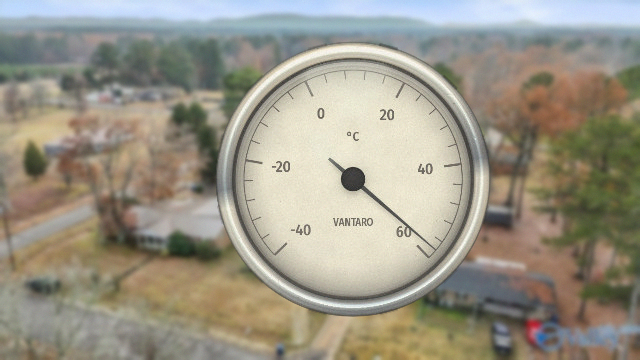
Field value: 58
